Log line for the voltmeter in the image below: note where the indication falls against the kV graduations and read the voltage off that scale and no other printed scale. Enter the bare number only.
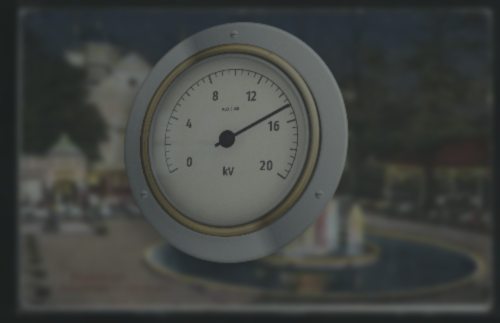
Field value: 15
